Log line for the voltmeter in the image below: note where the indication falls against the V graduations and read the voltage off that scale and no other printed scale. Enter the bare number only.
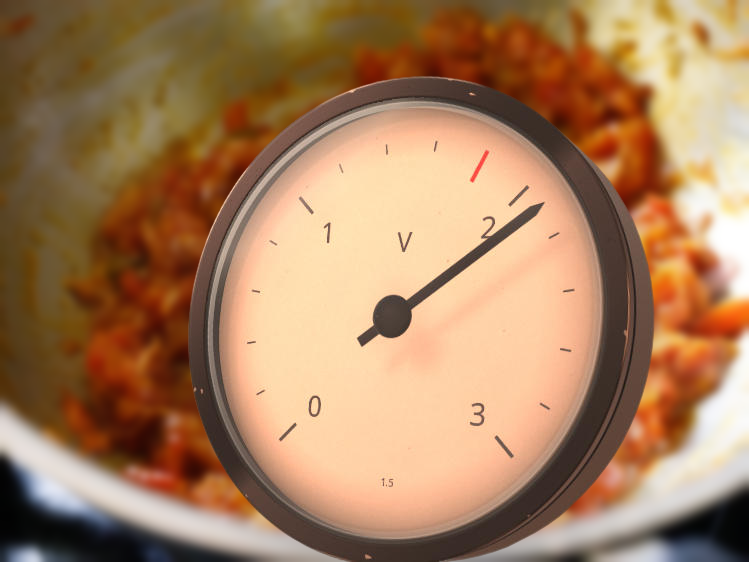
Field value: 2.1
